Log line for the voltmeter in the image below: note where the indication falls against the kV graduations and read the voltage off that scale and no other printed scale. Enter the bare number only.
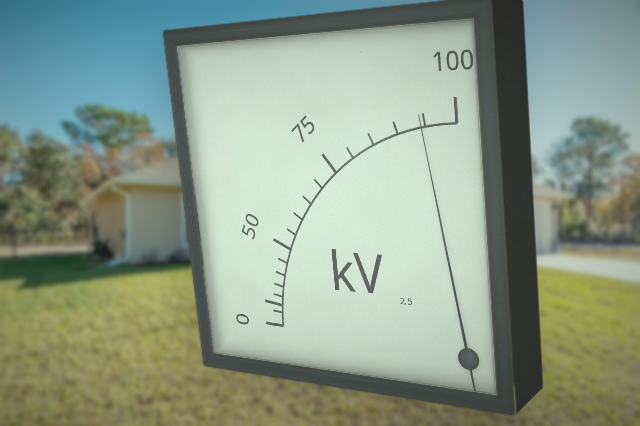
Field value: 95
